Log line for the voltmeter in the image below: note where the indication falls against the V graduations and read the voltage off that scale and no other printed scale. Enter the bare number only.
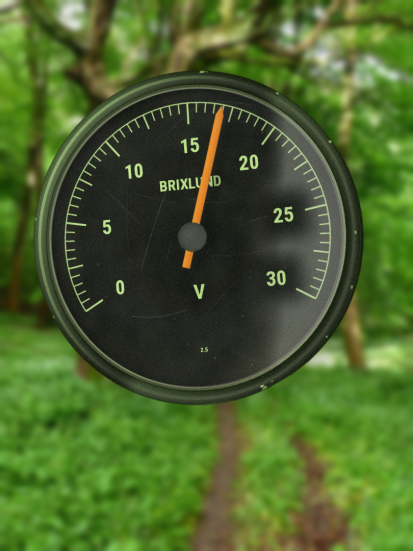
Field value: 17
